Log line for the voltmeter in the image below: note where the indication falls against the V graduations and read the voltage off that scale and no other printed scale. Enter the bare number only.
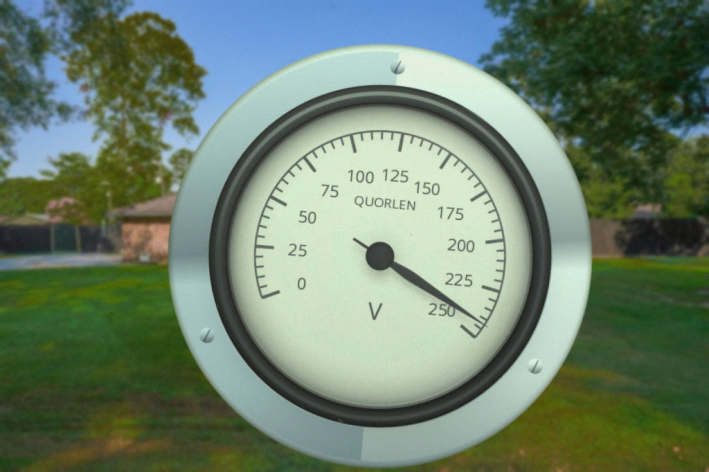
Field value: 242.5
